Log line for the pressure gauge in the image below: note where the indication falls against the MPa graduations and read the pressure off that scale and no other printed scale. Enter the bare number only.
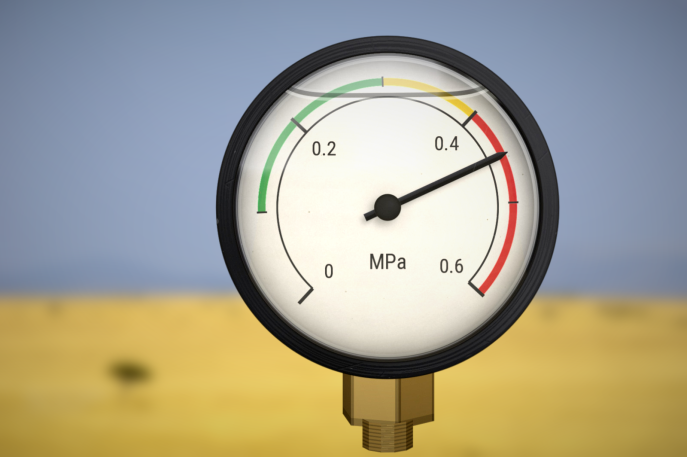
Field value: 0.45
